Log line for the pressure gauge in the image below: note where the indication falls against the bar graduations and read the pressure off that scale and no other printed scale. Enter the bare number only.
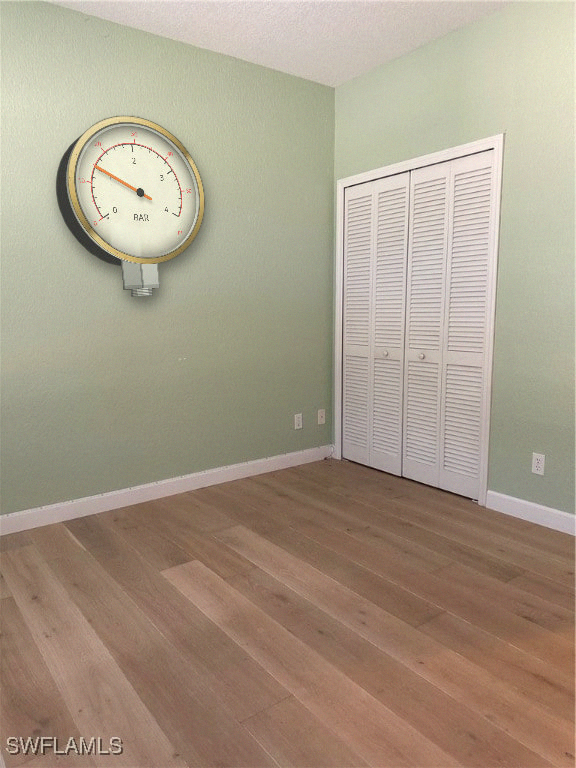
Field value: 1
